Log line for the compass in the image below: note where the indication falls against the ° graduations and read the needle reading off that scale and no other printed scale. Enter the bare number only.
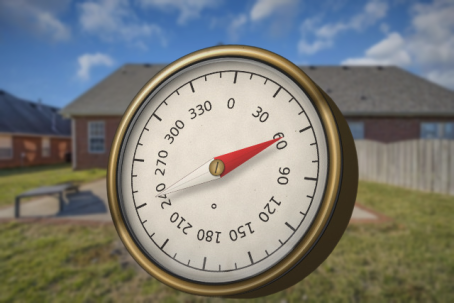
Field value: 60
